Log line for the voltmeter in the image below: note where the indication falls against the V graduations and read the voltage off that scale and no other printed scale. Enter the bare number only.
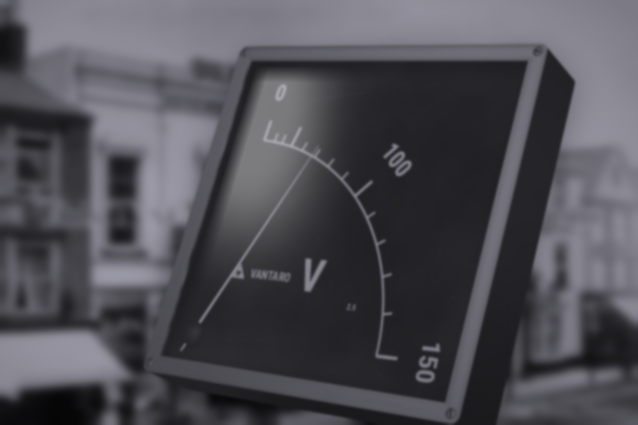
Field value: 70
